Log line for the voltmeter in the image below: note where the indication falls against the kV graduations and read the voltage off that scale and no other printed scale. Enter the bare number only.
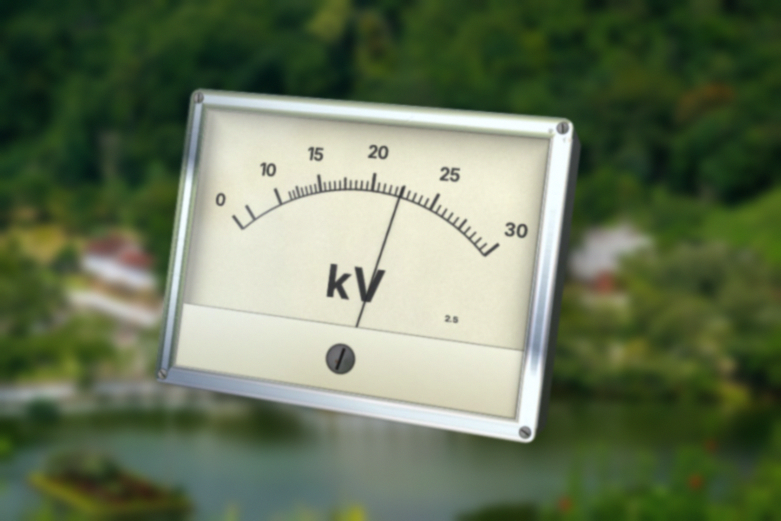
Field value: 22.5
